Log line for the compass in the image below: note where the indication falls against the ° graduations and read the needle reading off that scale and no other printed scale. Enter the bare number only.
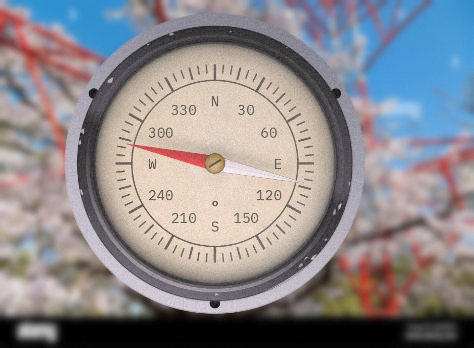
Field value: 282.5
